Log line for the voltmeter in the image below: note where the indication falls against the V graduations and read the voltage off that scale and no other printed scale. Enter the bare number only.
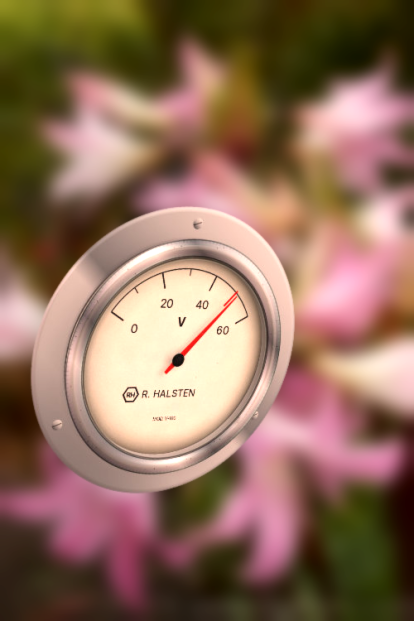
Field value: 50
